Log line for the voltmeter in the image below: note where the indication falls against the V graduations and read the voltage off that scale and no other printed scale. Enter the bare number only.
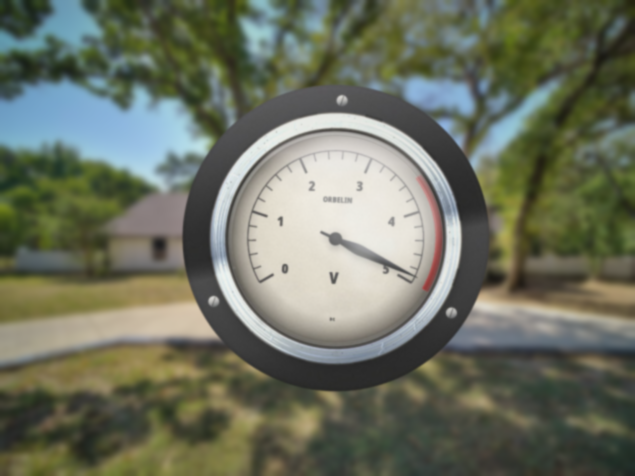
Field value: 4.9
